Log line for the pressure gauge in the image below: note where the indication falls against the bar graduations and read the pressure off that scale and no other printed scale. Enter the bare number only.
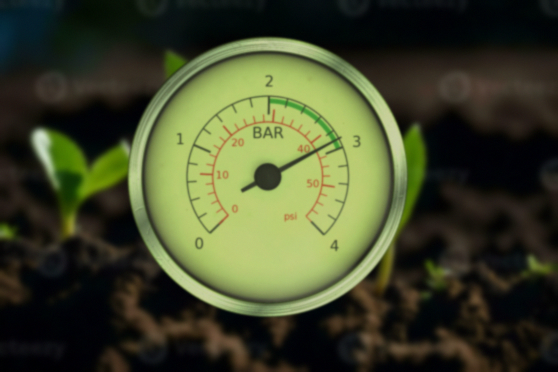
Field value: 2.9
